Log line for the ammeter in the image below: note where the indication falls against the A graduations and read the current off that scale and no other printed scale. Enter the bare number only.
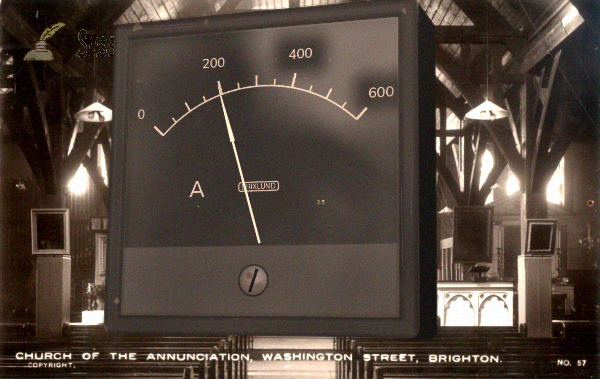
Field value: 200
